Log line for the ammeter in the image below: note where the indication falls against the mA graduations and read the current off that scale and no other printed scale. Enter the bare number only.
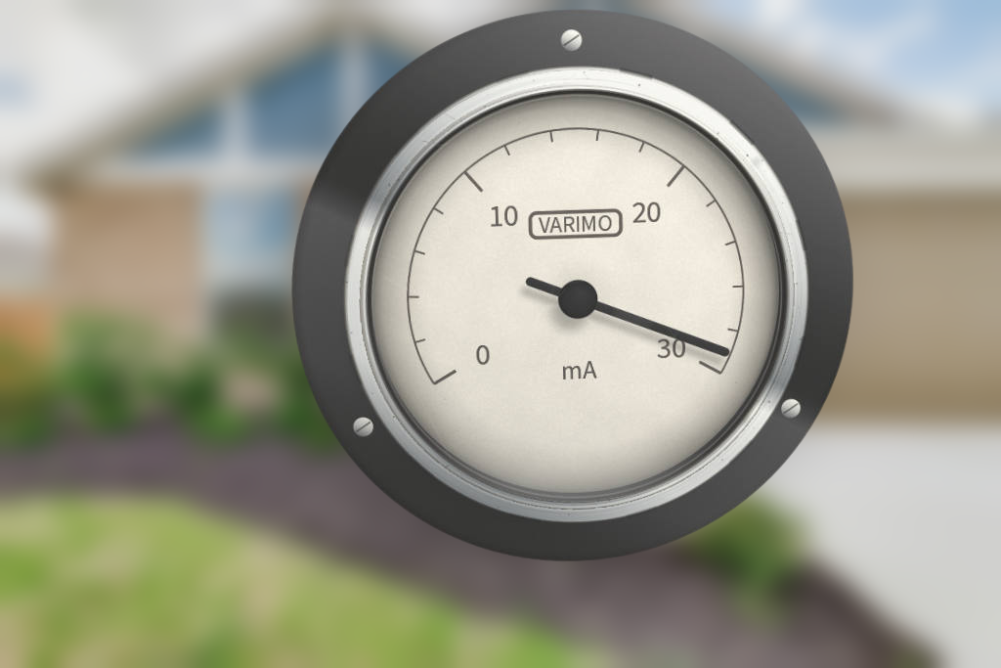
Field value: 29
